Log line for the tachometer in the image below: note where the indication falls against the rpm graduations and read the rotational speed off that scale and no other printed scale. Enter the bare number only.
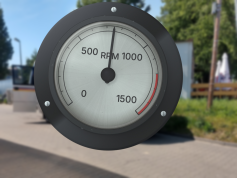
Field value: 750
